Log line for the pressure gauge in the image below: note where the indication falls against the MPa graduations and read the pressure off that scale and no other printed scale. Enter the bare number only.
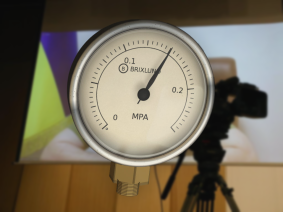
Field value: 0.15
